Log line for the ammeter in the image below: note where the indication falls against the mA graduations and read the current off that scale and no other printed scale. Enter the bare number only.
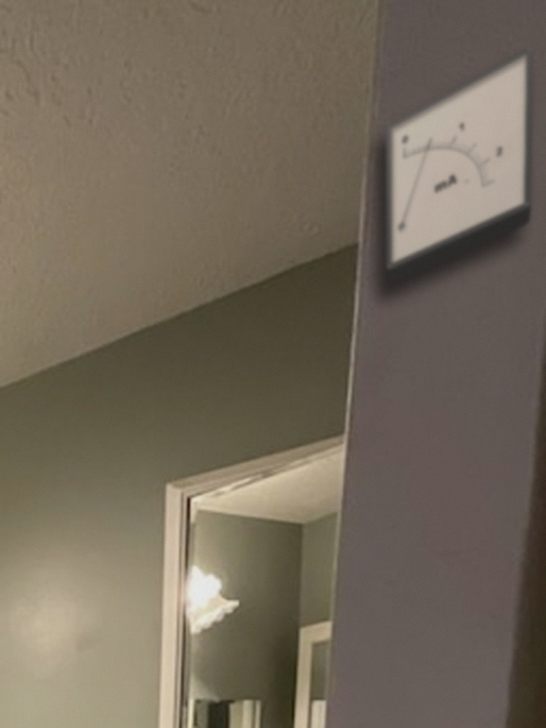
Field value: 0.5
